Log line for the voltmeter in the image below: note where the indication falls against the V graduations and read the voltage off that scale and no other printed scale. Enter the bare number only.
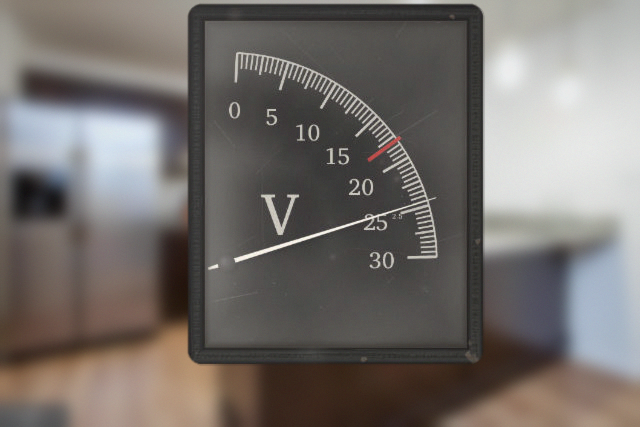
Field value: 24.5
